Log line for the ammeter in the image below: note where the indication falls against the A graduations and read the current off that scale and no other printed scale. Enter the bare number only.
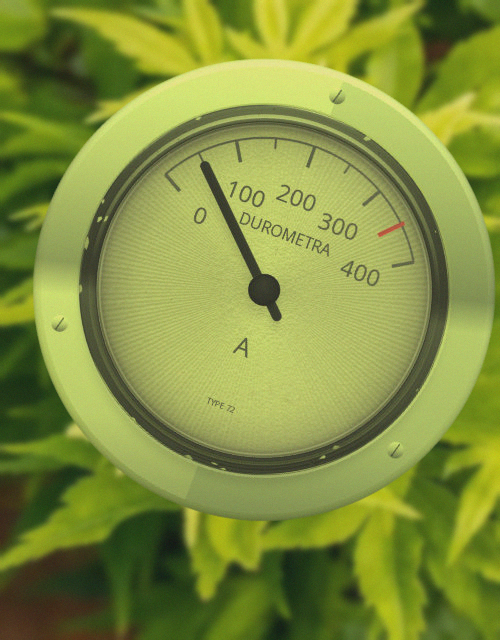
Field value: 50
